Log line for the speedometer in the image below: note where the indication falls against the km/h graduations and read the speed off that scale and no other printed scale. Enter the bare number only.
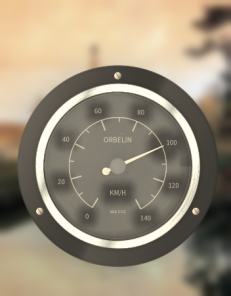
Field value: 100
